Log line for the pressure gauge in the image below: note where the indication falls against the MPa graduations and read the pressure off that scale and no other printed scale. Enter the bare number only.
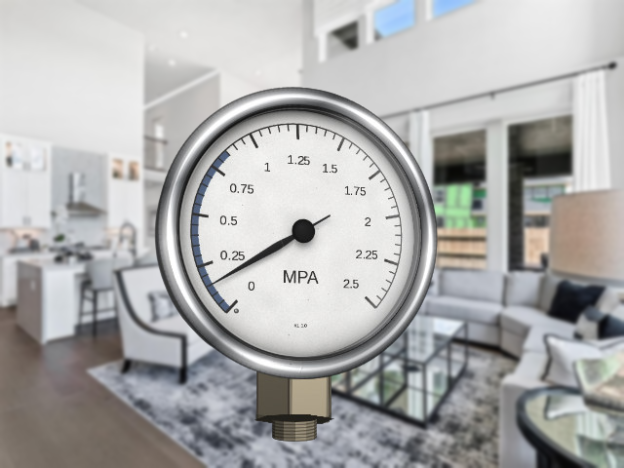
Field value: 0.15
